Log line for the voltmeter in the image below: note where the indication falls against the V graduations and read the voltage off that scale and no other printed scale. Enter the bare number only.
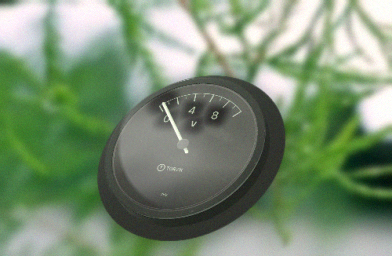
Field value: 0.5
